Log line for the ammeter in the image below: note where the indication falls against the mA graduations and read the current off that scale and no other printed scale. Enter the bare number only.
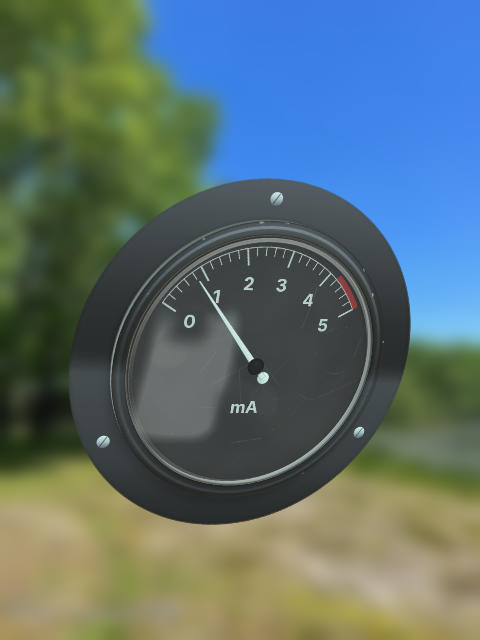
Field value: 0.8
